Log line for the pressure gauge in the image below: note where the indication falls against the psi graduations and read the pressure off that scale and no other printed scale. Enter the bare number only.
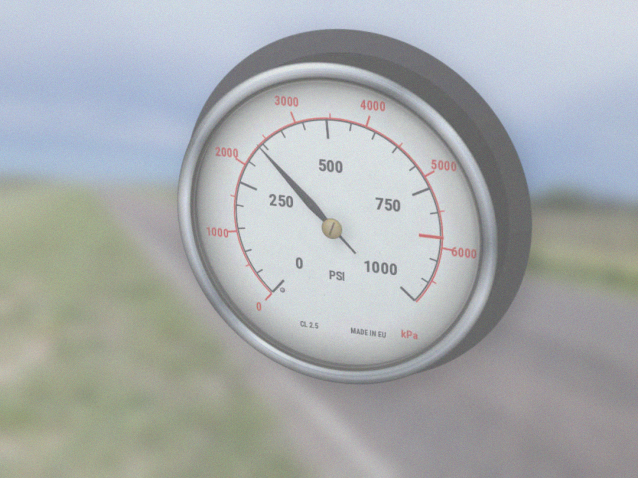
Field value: 350
